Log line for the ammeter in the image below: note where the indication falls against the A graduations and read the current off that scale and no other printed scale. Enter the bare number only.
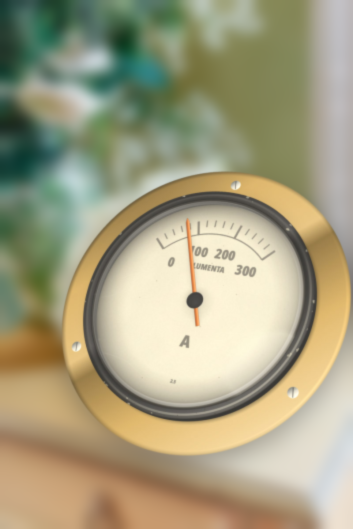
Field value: 80
